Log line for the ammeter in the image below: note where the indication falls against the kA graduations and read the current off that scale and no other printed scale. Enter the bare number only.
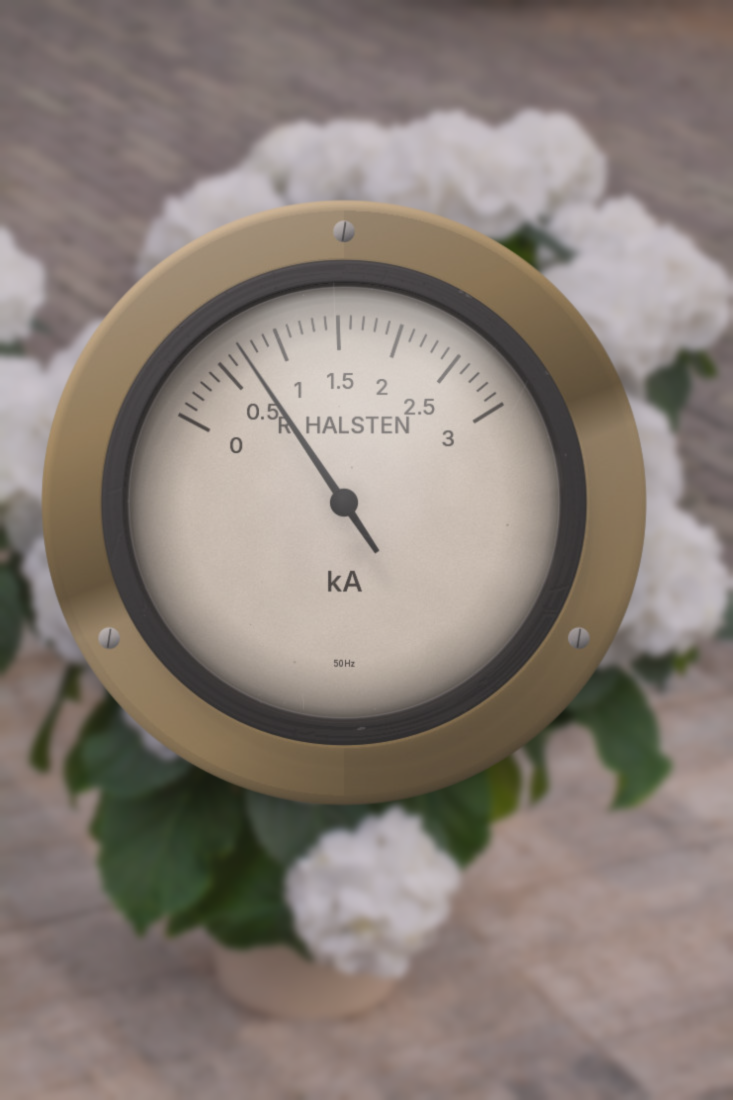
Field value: 0.7
